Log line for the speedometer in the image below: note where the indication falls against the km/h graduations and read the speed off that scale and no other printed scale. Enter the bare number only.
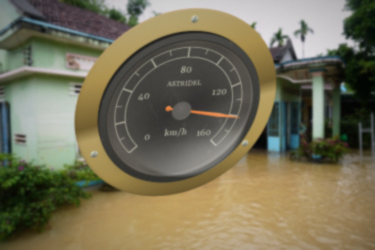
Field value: 140
